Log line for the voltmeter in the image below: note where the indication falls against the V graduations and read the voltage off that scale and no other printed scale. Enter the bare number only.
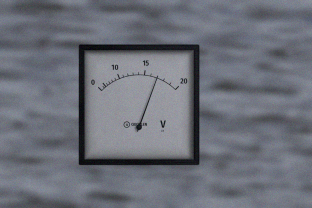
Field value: 17
